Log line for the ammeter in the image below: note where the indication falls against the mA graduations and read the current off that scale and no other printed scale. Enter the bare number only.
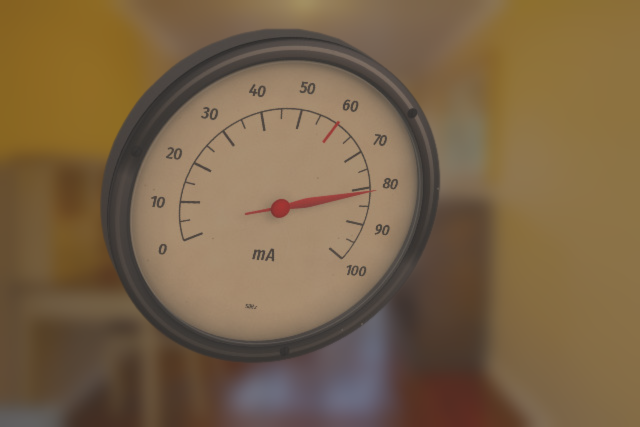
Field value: 80
